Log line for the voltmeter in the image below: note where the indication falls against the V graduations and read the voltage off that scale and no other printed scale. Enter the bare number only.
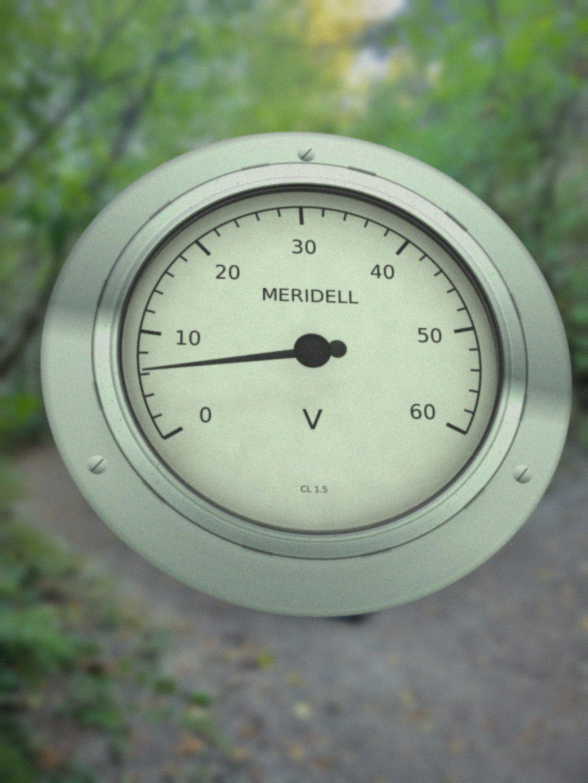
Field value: 6
